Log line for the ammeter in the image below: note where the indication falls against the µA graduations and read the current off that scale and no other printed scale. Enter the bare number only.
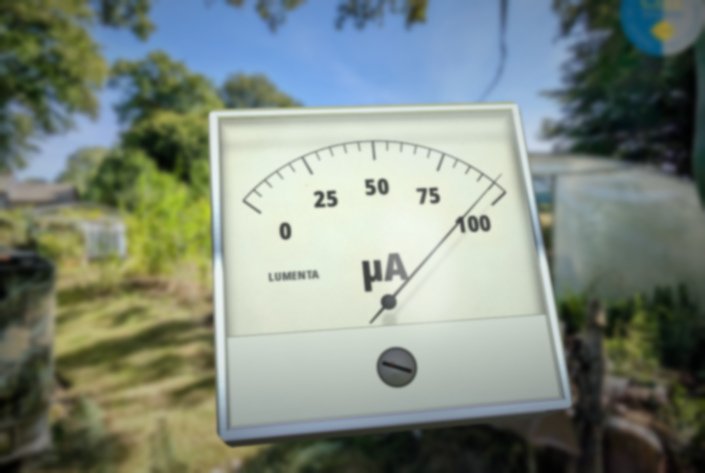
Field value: 95
